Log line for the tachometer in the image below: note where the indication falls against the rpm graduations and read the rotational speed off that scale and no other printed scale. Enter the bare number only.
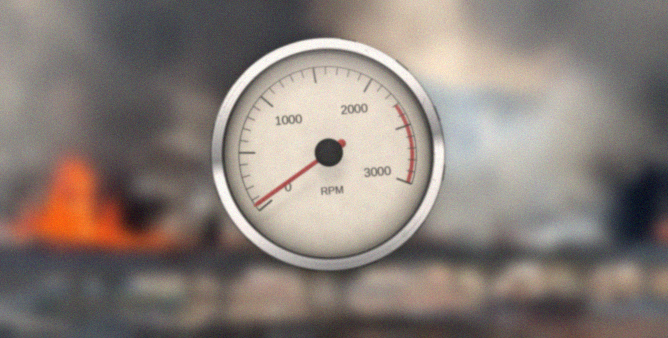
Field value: 50
